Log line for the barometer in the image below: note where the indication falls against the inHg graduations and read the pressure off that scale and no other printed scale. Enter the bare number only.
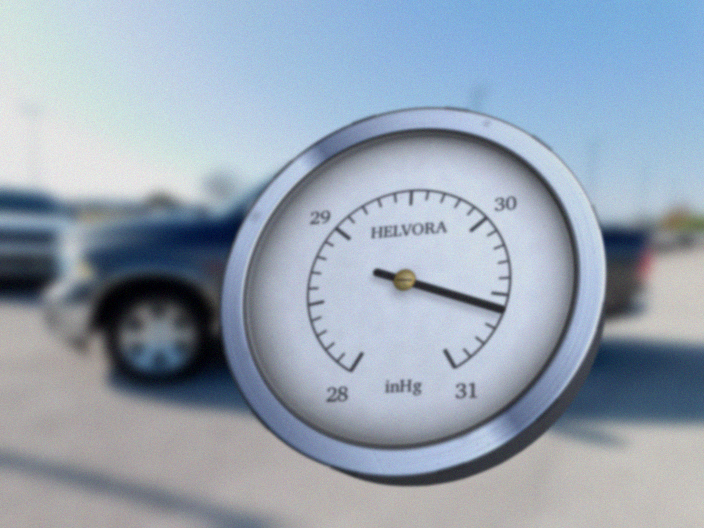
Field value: 30.6
